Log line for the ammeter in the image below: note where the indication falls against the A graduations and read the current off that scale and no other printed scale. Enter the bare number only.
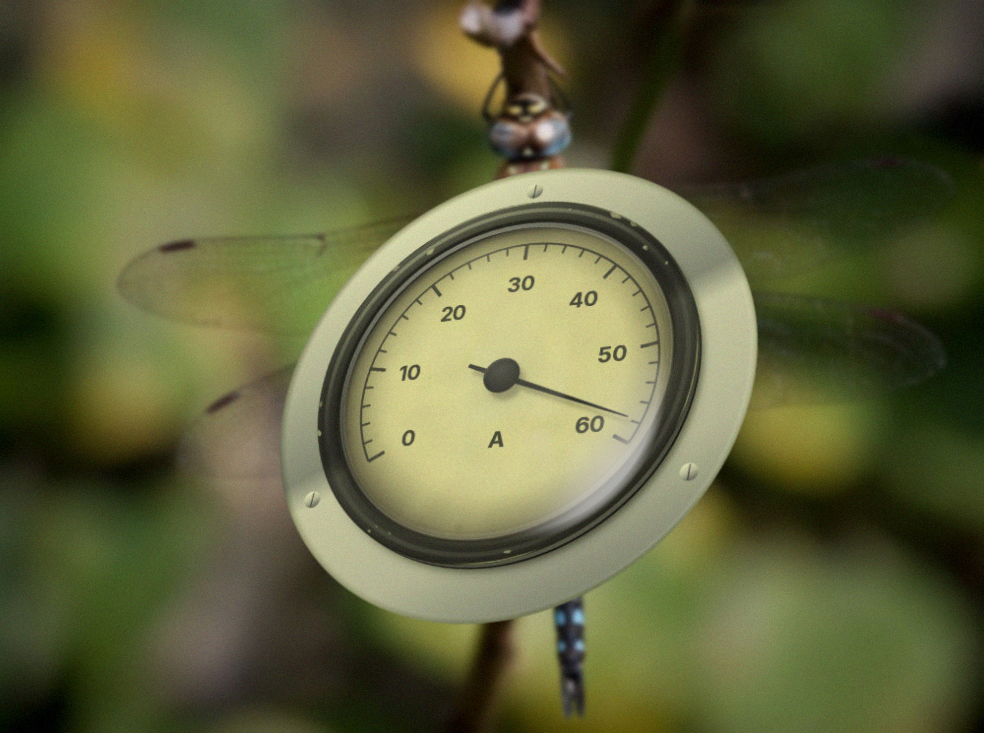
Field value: 58
